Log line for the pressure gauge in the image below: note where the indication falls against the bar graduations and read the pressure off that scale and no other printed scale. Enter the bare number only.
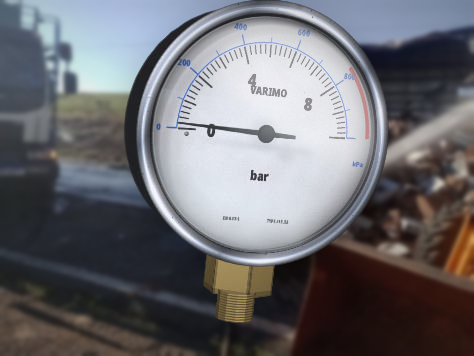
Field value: 0.2
